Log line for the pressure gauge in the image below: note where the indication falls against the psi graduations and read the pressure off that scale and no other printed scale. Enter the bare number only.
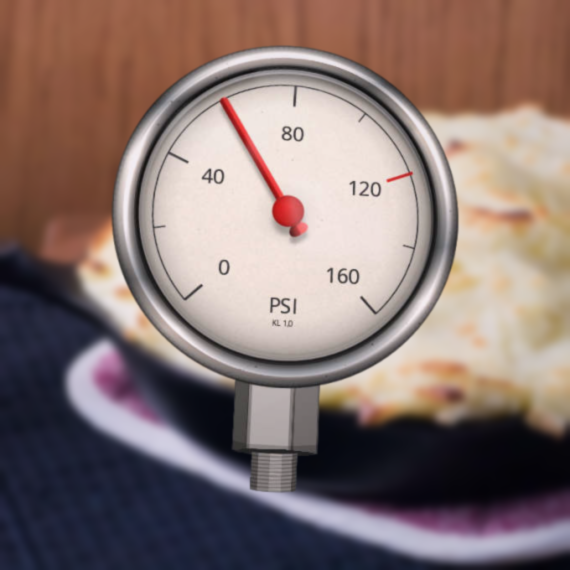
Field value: 60
